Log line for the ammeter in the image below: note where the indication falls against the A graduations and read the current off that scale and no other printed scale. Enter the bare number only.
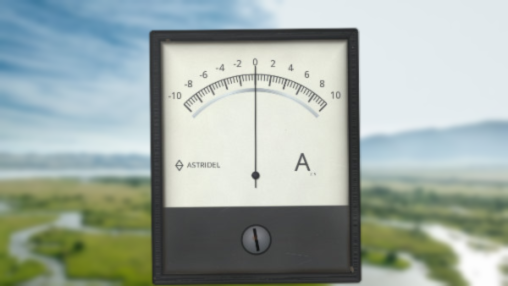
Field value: 0
